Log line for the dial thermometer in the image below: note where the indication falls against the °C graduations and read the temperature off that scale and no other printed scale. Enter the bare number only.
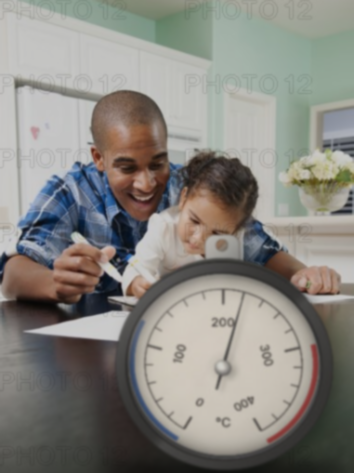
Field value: 220
